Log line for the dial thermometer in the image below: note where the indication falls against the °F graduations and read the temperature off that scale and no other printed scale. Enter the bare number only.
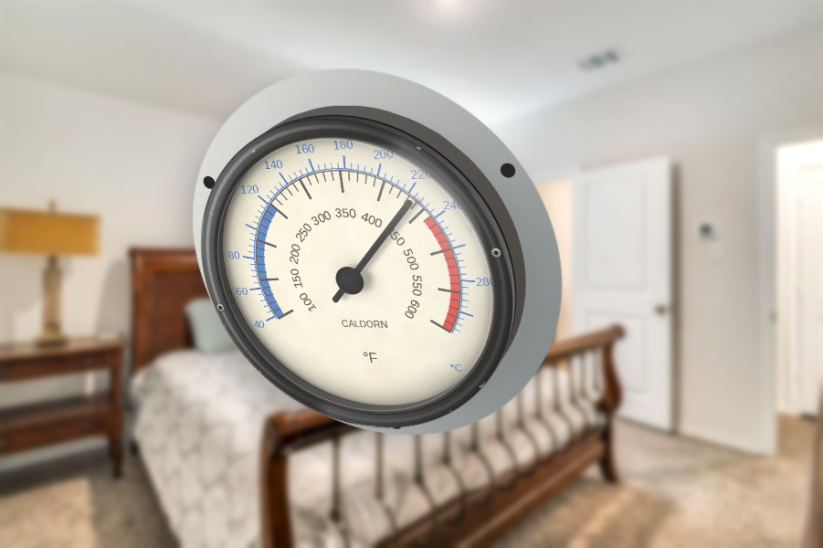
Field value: 435
